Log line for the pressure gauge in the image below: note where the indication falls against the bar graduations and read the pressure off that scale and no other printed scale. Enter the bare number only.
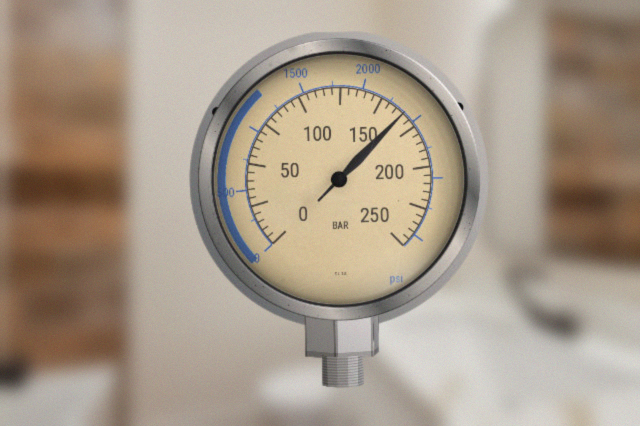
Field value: 165
